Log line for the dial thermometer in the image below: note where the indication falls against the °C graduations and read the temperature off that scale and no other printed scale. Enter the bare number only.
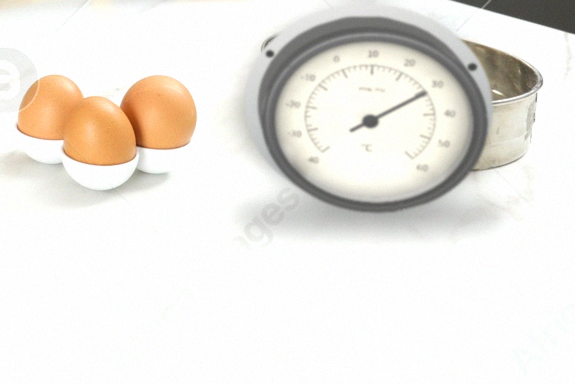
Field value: 30
